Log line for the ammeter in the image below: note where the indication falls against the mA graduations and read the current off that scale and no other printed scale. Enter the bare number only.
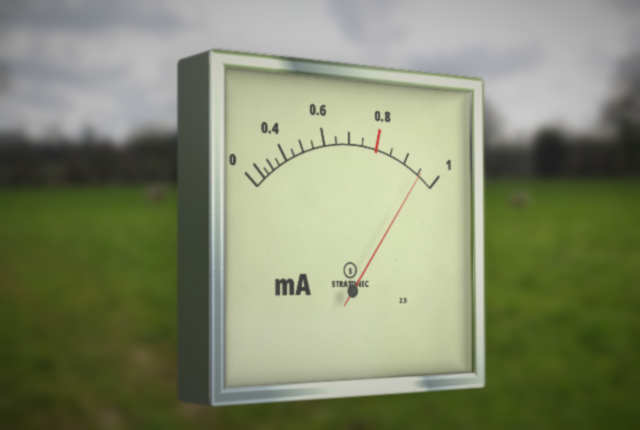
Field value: 0.95
